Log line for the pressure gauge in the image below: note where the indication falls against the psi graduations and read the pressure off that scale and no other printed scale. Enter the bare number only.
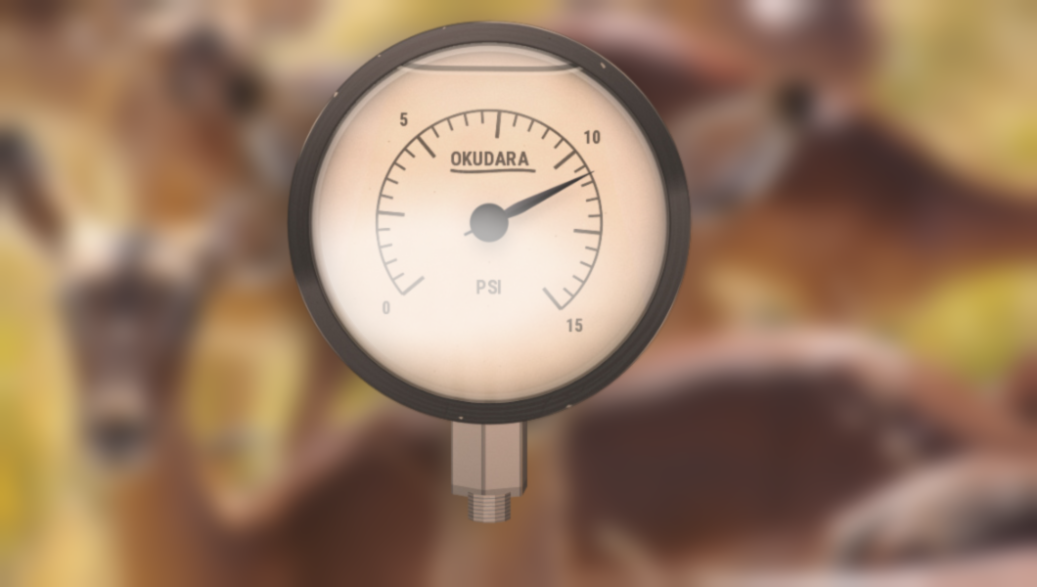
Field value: 10.75
